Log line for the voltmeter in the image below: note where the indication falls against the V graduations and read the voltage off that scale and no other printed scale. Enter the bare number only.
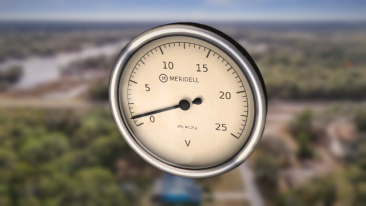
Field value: 1
